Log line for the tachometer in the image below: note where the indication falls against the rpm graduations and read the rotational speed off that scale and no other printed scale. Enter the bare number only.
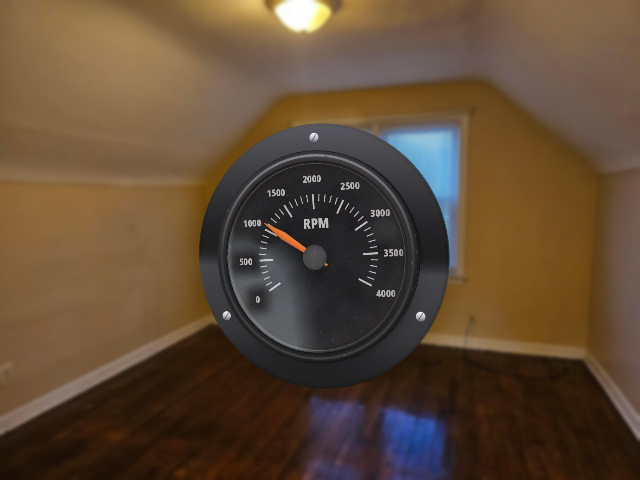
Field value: 1100
